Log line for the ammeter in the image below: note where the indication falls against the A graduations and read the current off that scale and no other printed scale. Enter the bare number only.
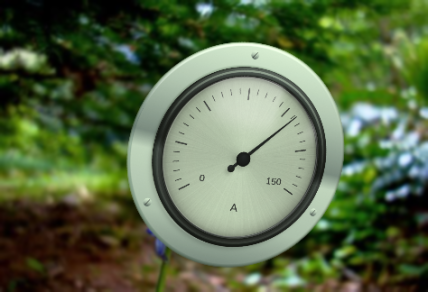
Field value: 105
